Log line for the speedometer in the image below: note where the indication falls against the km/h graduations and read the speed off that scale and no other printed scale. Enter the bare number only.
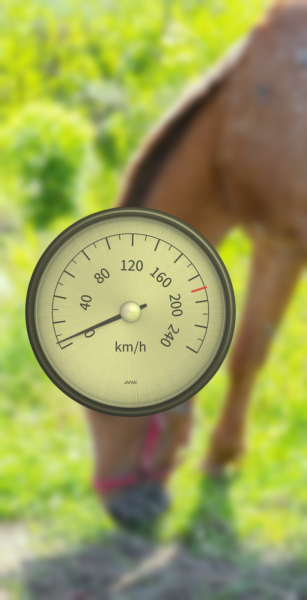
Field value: 5
